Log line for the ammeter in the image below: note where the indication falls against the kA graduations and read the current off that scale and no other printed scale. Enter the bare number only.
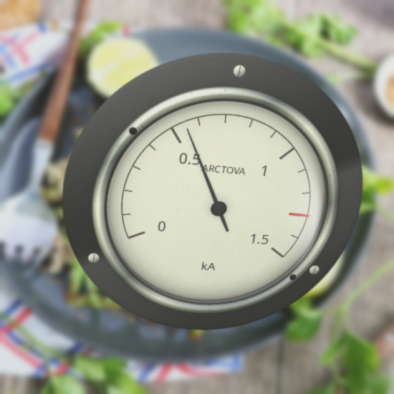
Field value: 0.55
